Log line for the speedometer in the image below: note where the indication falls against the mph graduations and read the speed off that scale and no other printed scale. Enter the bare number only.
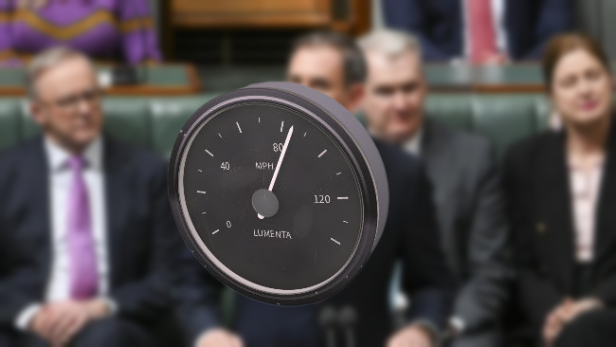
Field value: 85
